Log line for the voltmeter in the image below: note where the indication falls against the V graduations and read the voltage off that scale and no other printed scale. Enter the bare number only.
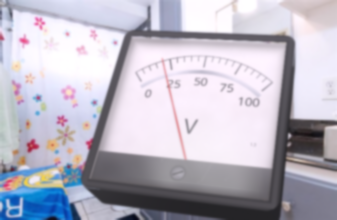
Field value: 20
